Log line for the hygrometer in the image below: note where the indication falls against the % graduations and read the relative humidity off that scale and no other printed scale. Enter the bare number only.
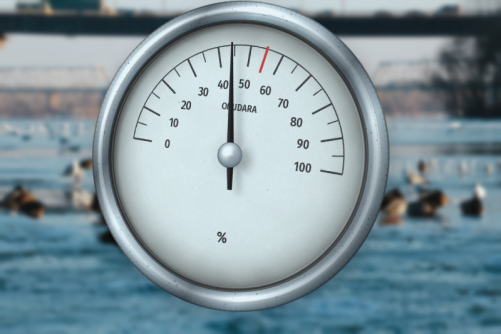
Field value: 45
